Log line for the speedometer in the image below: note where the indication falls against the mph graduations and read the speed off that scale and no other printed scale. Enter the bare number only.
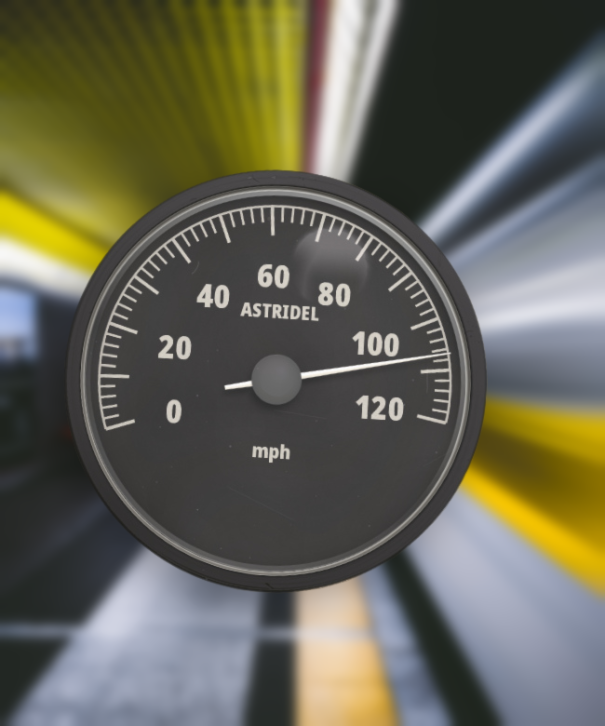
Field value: 107
